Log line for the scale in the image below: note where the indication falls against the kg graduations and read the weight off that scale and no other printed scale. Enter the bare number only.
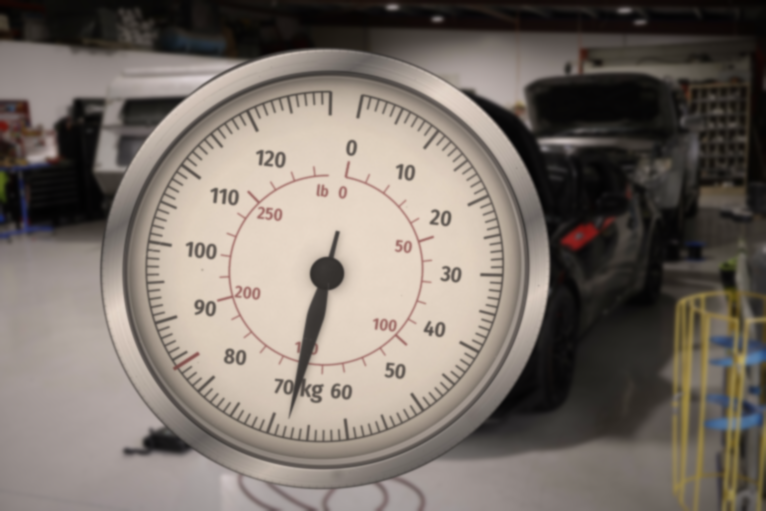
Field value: 68
